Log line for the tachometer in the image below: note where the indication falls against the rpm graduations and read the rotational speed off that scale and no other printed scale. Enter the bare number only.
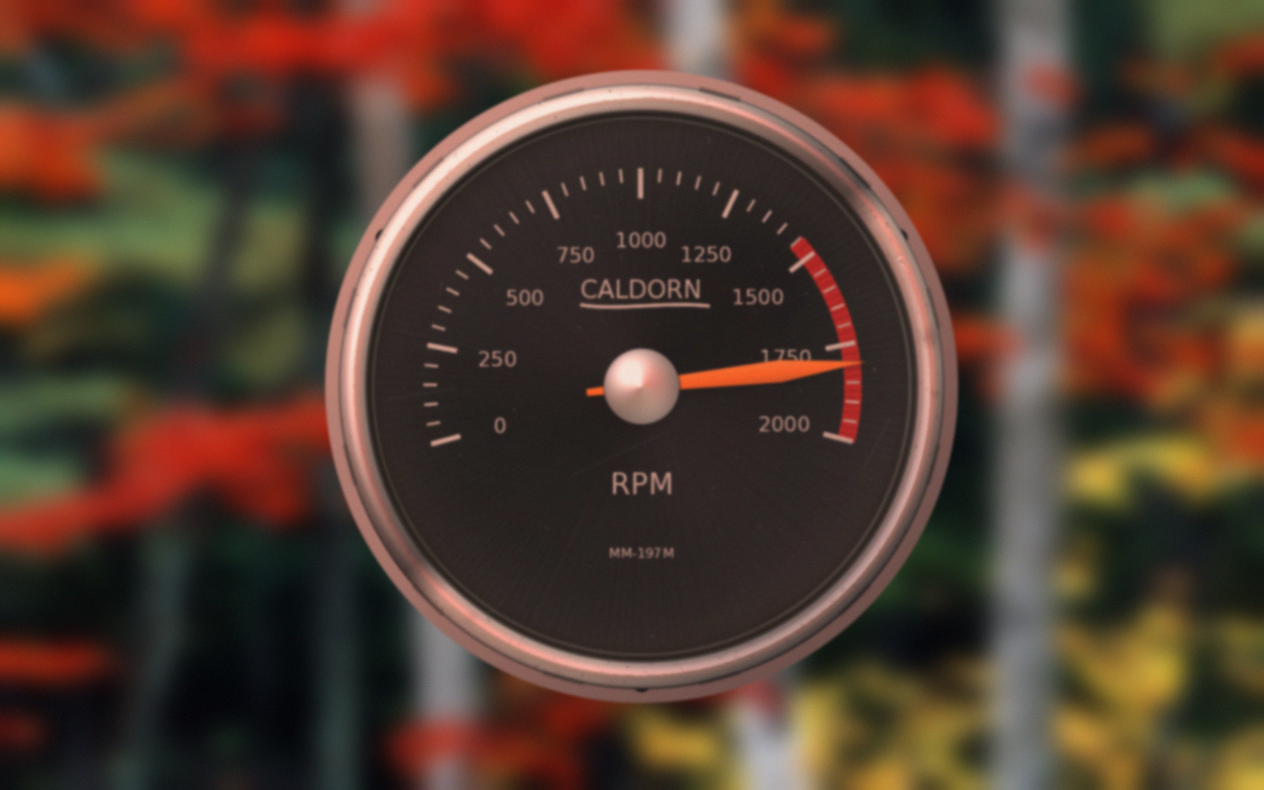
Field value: 1800
